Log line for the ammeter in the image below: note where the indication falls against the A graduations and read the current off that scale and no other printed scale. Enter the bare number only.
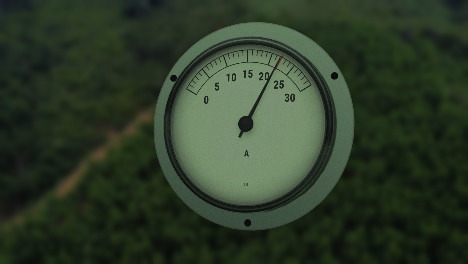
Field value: 22
